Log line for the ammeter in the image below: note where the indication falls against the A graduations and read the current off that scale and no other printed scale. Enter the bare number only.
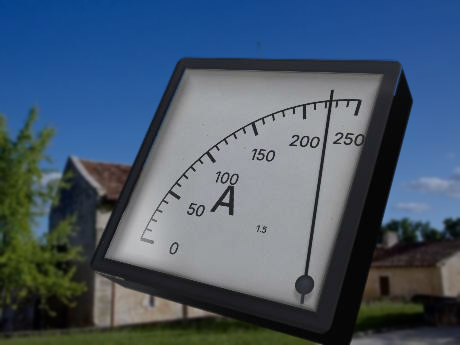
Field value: 225
